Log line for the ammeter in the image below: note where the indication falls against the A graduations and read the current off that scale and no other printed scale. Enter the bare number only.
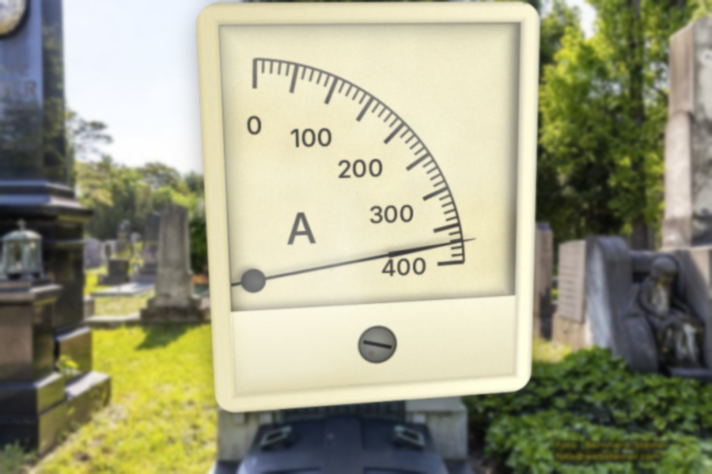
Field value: 370
